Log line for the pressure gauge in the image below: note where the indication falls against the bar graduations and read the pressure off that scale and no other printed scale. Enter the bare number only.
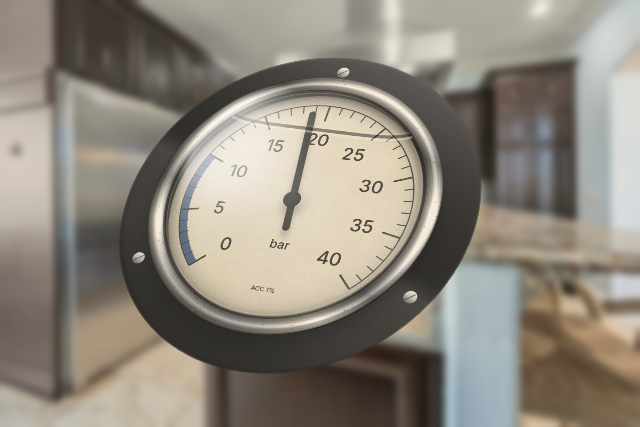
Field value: 19
